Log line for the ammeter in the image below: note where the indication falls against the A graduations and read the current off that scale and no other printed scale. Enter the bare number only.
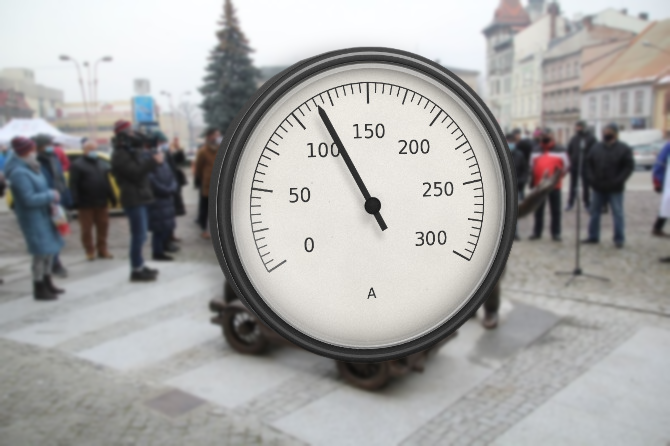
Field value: 115
